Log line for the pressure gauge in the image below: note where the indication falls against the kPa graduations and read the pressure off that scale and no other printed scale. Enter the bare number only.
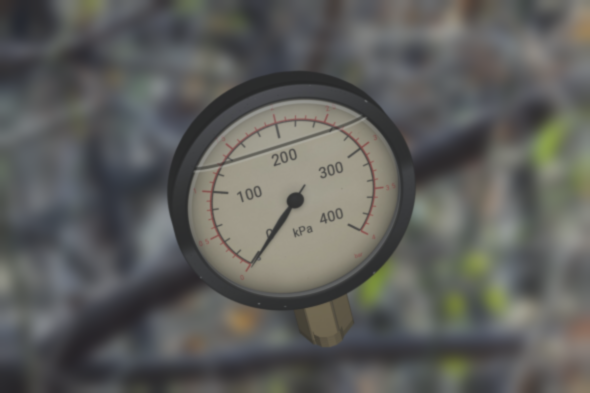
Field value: 0
